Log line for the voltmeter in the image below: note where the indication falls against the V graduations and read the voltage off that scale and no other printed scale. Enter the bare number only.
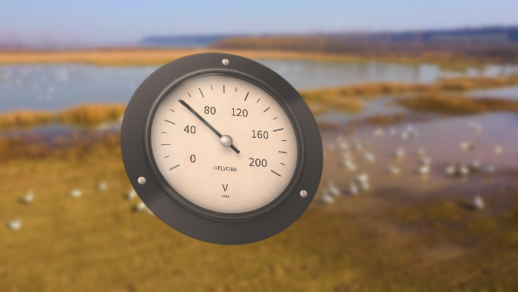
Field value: 60
